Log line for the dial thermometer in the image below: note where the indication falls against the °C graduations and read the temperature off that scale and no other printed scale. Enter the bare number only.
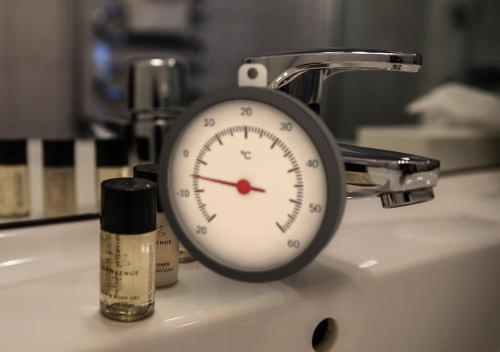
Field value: -5
